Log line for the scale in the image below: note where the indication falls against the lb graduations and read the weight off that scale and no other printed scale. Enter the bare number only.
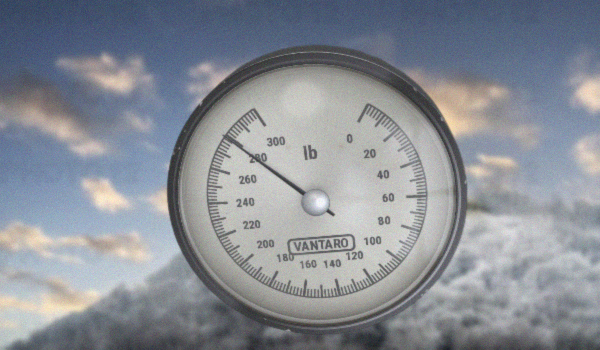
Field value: 280
